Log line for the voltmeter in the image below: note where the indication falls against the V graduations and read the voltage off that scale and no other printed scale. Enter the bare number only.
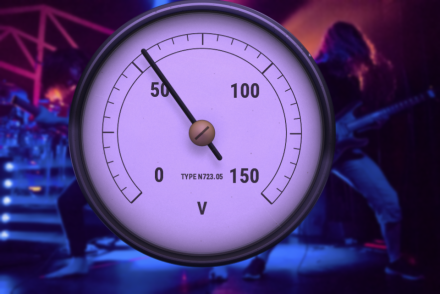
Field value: 55
